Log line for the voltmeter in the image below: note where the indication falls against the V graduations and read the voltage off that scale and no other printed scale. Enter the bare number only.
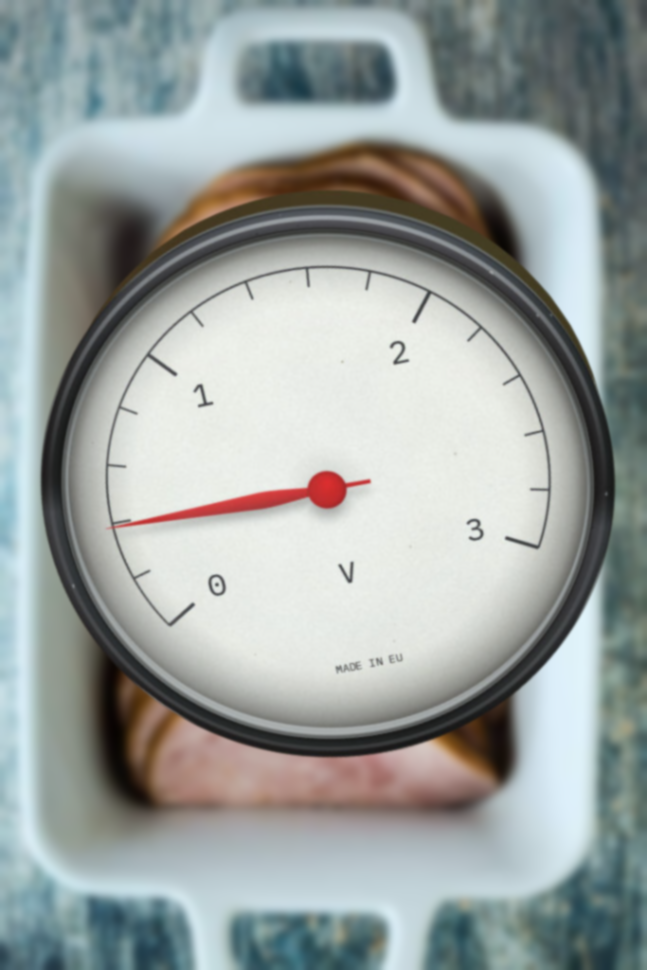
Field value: 0.4
